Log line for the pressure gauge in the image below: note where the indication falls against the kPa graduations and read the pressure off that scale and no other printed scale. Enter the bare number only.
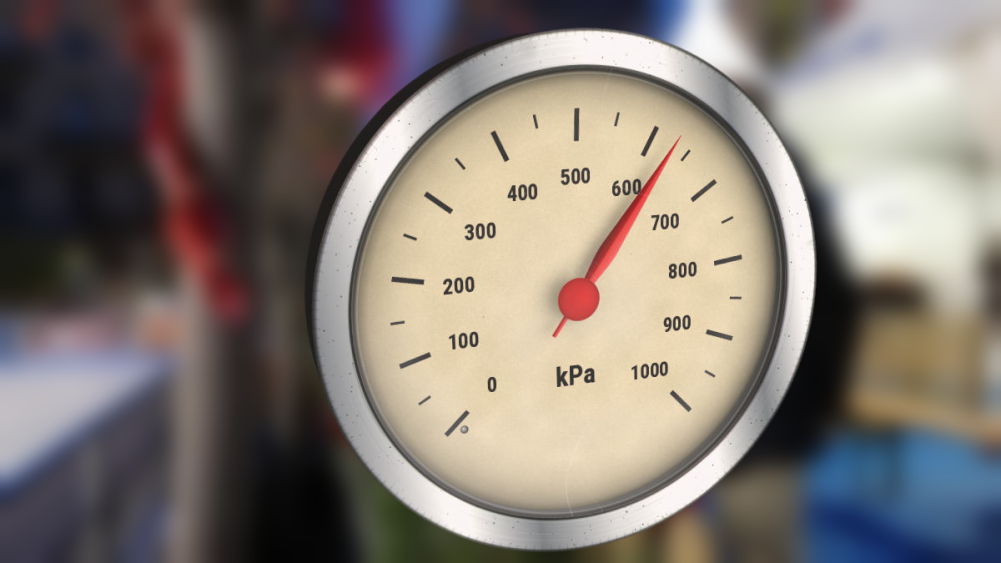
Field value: 625
